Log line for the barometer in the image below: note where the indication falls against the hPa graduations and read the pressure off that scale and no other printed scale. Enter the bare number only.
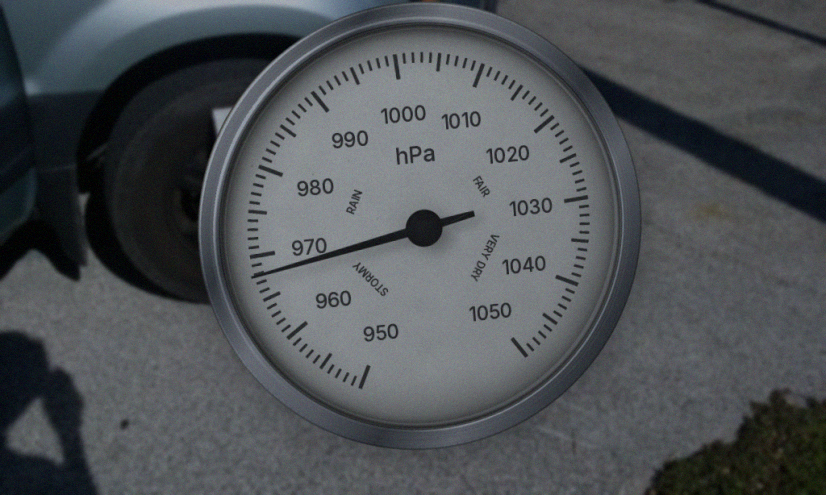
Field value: 968
